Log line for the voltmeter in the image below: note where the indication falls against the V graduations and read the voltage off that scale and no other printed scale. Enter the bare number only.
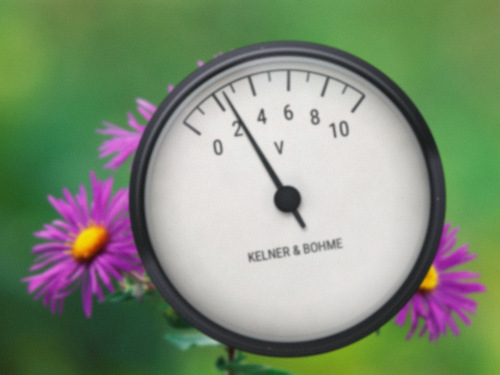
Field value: 2.5
